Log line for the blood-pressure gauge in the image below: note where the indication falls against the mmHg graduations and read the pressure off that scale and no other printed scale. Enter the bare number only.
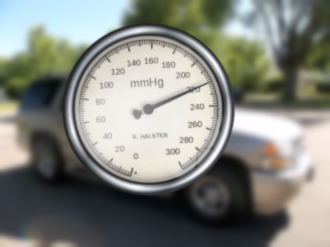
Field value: 220
